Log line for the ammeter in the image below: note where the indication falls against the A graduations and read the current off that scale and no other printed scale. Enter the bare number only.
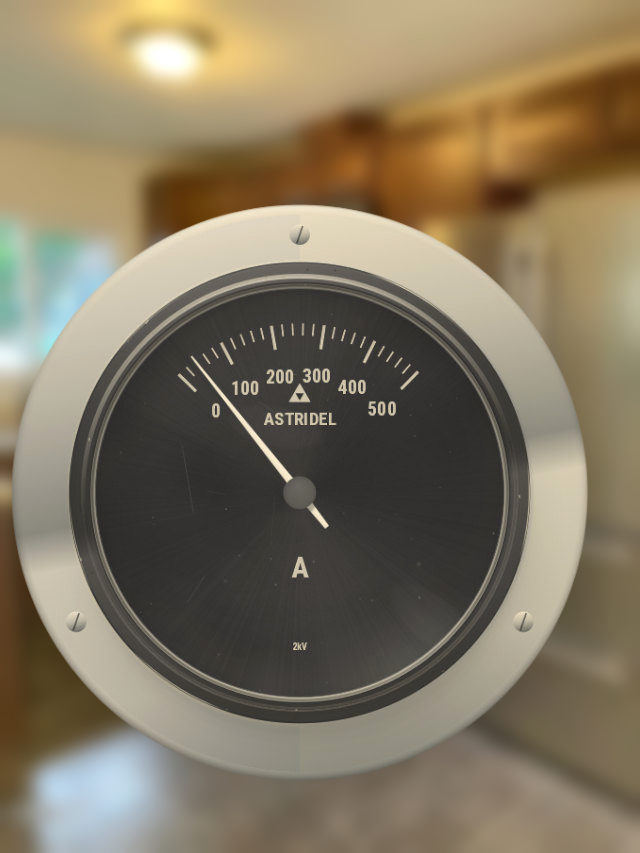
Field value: 40
